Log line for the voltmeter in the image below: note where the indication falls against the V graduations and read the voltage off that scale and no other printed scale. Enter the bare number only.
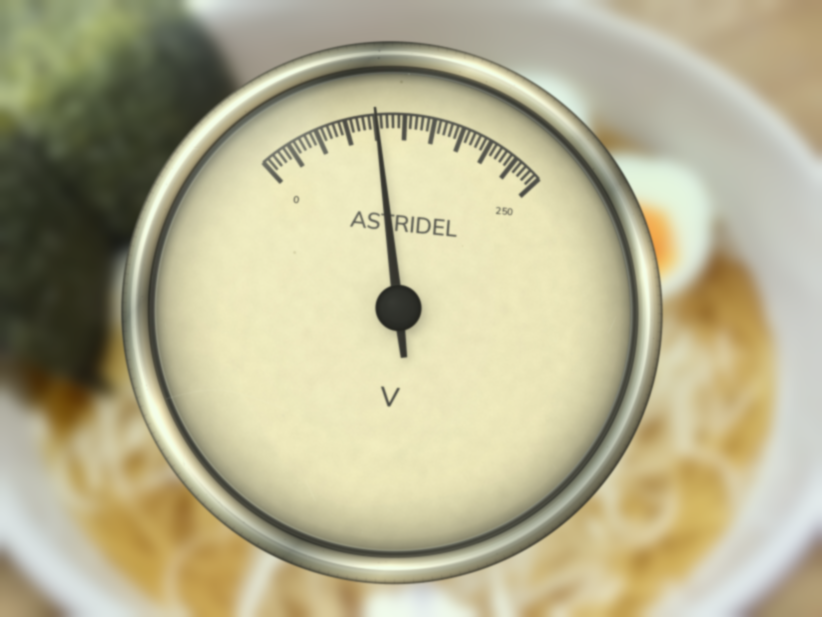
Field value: 100
